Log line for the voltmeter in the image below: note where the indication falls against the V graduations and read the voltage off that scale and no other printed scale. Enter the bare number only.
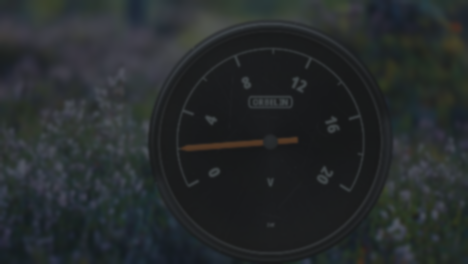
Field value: 2
